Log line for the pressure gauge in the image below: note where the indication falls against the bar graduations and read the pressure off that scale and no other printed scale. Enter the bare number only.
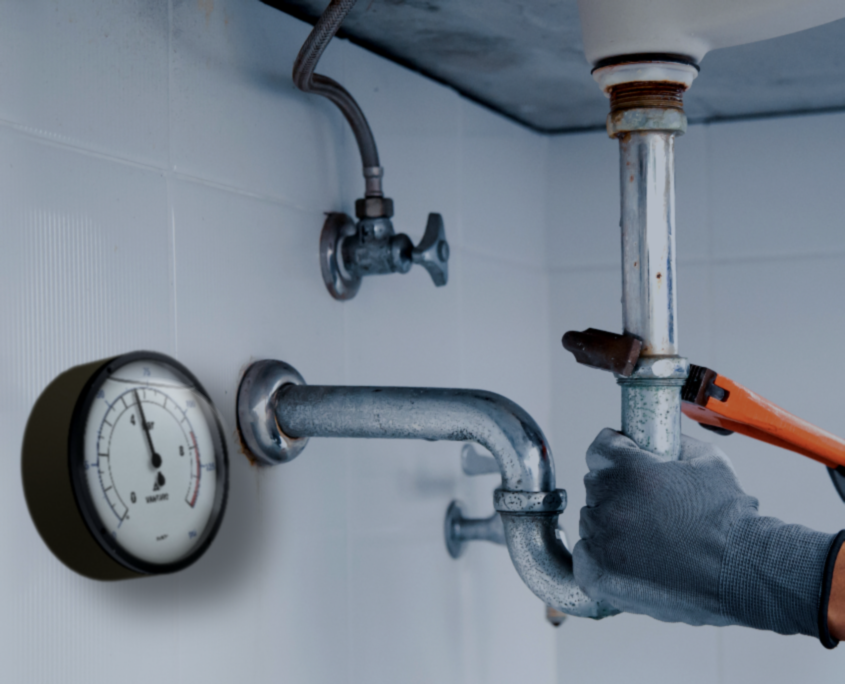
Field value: 4.5
